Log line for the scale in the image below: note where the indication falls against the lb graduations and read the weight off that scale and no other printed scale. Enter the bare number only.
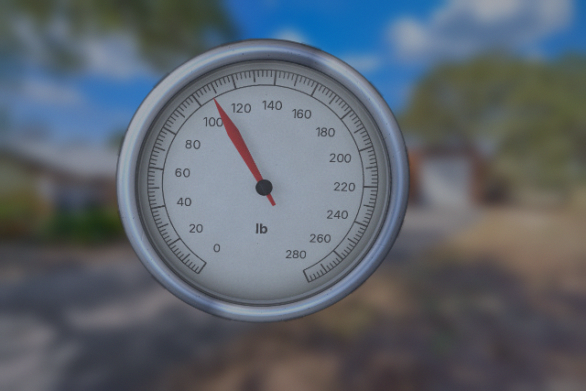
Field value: 108
